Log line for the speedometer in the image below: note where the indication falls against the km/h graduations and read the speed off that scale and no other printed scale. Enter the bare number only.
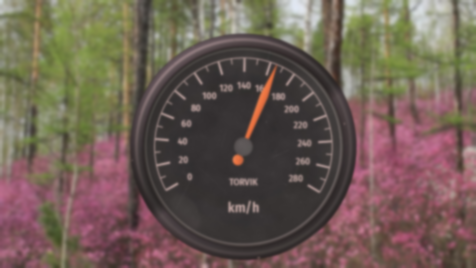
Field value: 165
